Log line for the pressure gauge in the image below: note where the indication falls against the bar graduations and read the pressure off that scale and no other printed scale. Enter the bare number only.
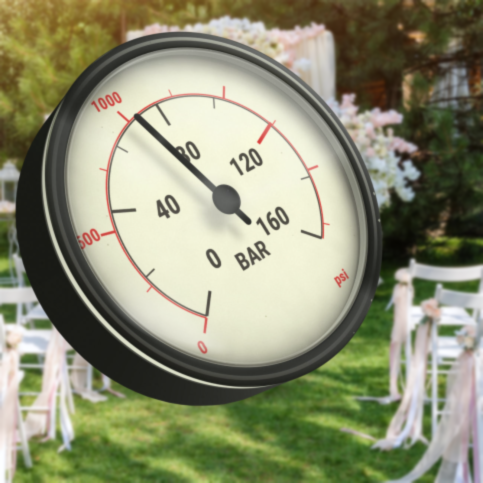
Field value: 70
